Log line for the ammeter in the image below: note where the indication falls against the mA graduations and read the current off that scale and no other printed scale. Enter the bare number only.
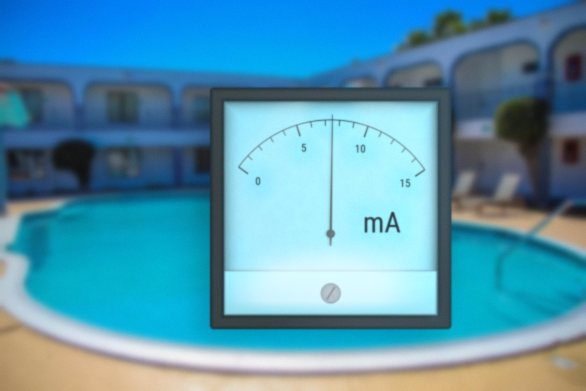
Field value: 7.5
